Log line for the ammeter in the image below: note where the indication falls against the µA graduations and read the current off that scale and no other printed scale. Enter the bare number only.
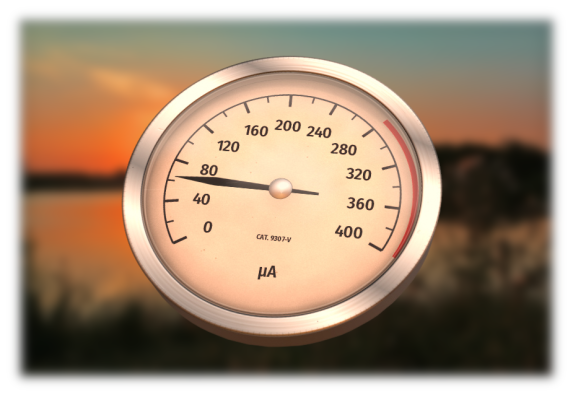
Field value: 60
